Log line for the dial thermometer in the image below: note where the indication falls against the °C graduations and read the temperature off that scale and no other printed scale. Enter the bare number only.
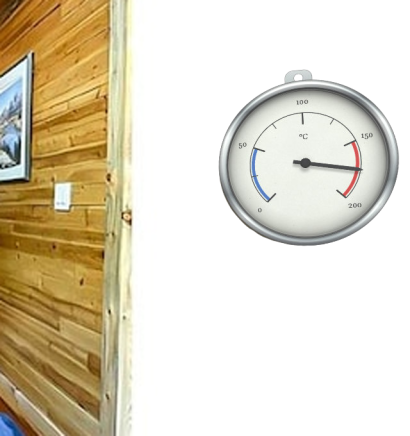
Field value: 175
